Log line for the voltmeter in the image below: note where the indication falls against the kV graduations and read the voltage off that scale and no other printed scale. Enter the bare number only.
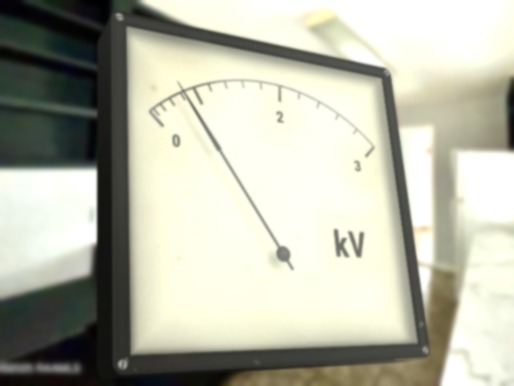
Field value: 0.8
